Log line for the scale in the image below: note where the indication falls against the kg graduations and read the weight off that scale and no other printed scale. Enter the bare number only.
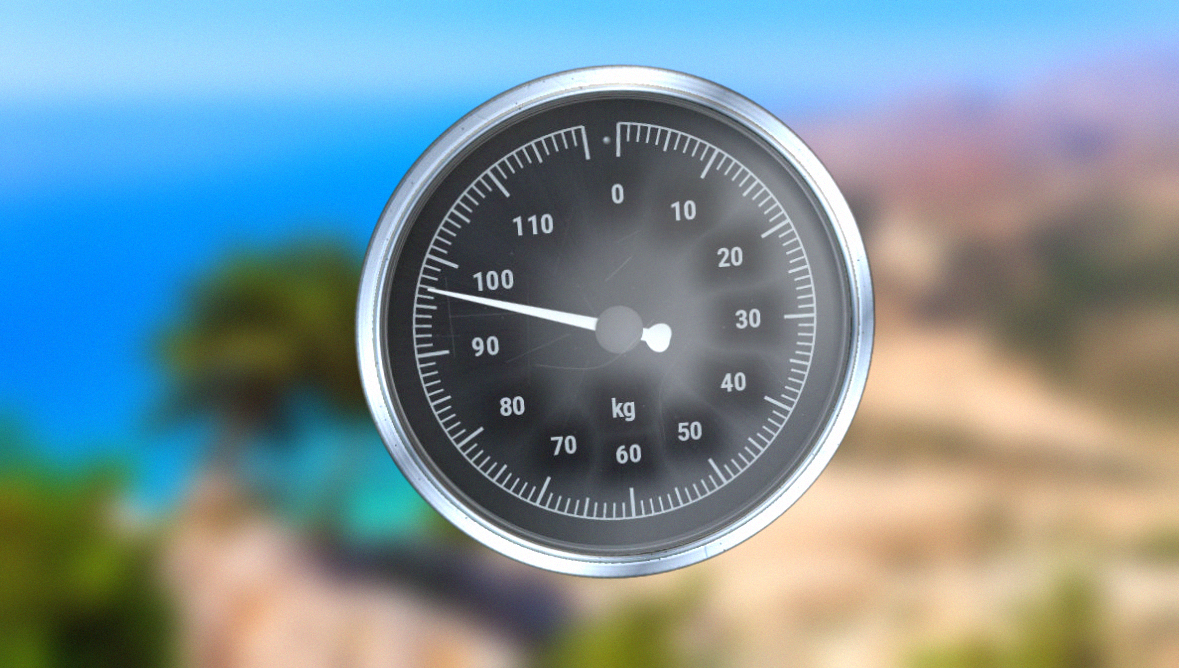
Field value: 97
